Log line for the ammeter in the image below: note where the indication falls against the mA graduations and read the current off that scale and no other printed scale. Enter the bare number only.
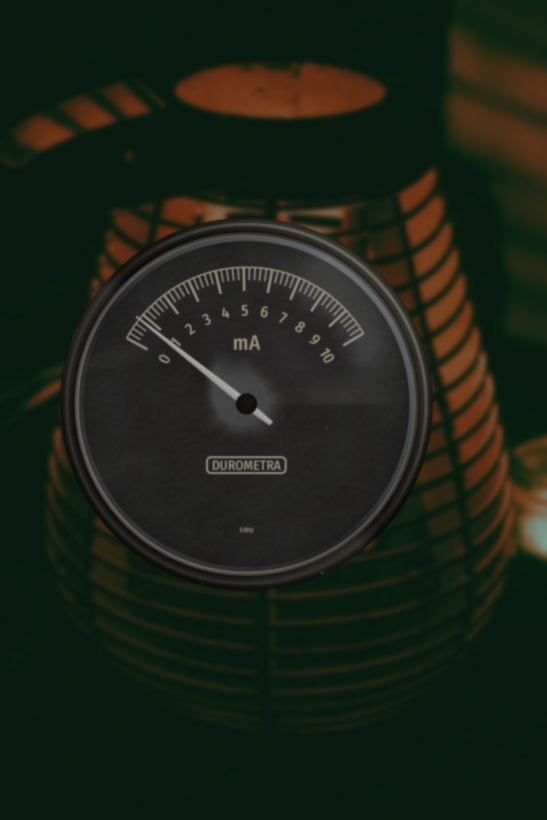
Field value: 0.8
